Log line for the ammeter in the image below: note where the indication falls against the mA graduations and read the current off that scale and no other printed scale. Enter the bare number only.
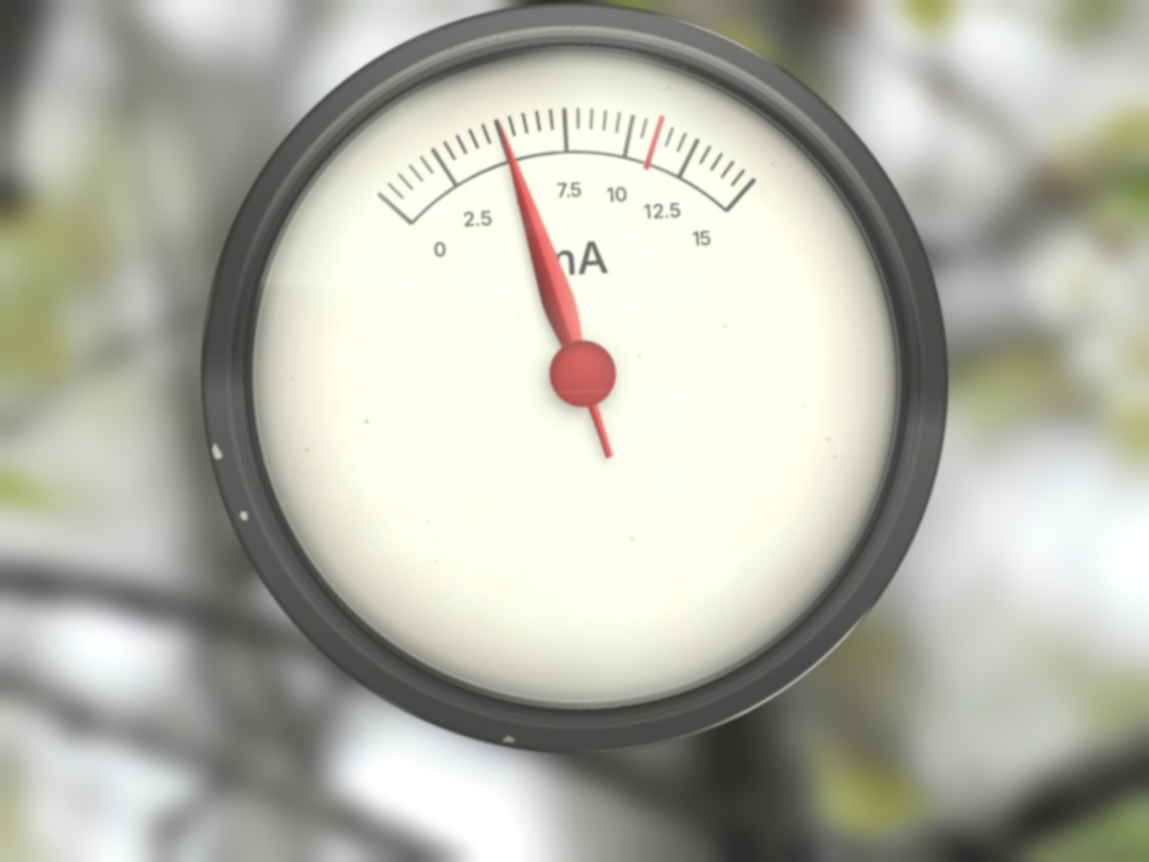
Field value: 5
